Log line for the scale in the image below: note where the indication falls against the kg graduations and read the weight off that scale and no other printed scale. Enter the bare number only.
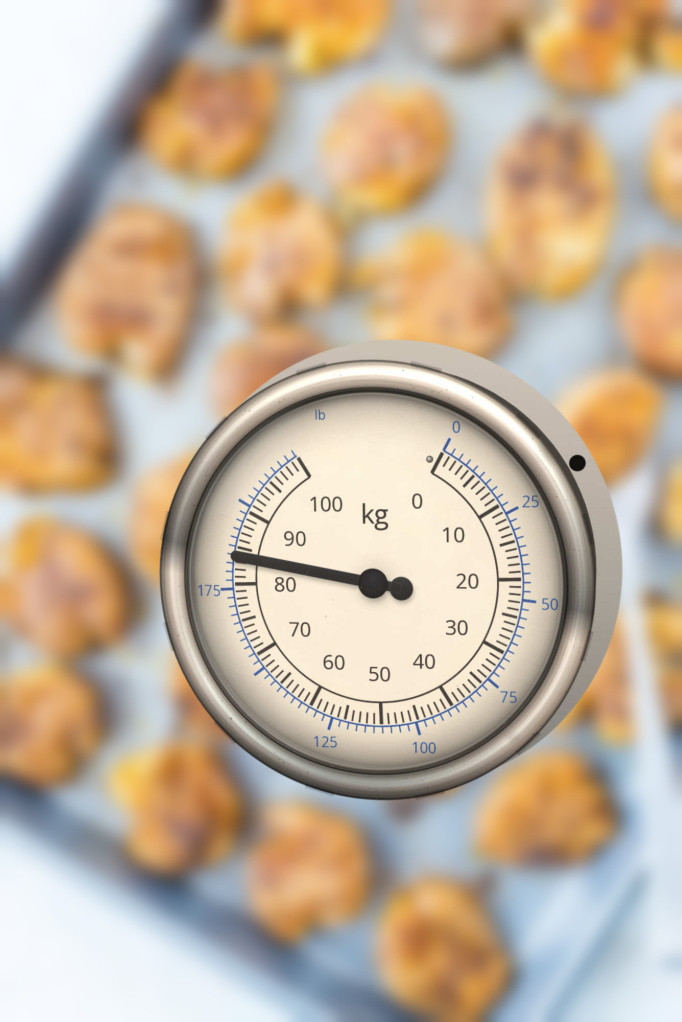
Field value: 84
